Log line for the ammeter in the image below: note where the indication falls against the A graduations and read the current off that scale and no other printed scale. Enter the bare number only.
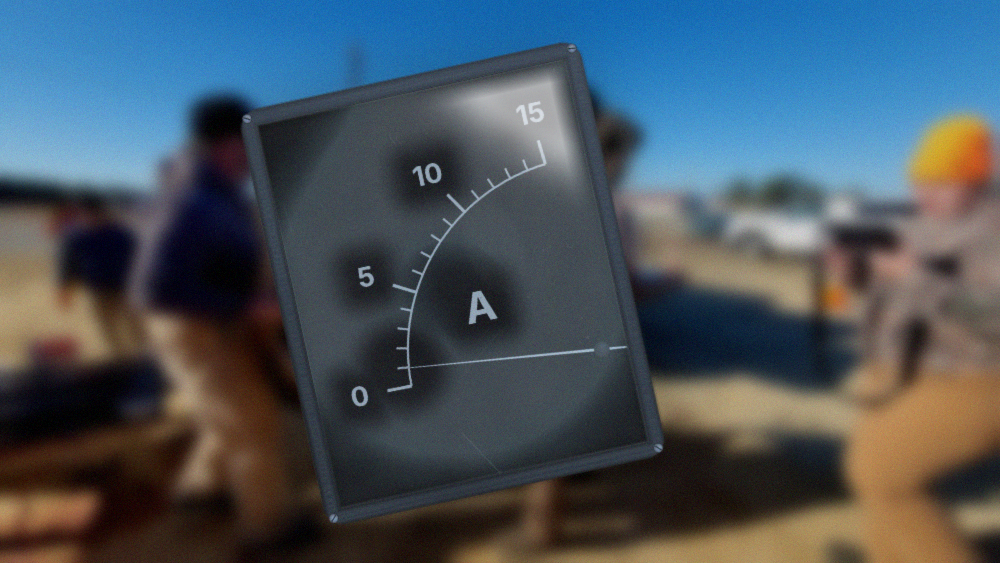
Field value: 1
